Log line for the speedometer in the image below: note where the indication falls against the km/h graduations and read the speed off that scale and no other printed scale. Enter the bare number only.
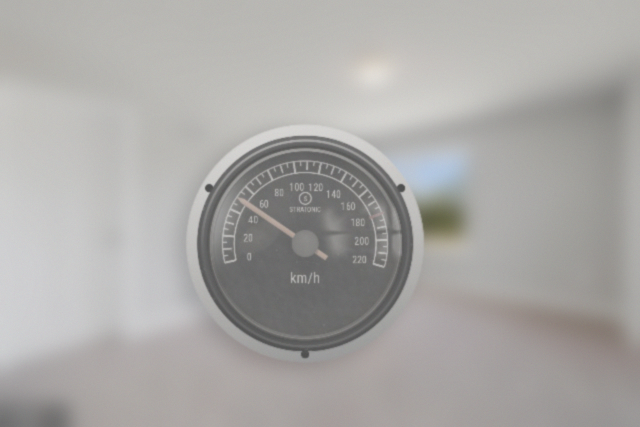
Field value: 50
